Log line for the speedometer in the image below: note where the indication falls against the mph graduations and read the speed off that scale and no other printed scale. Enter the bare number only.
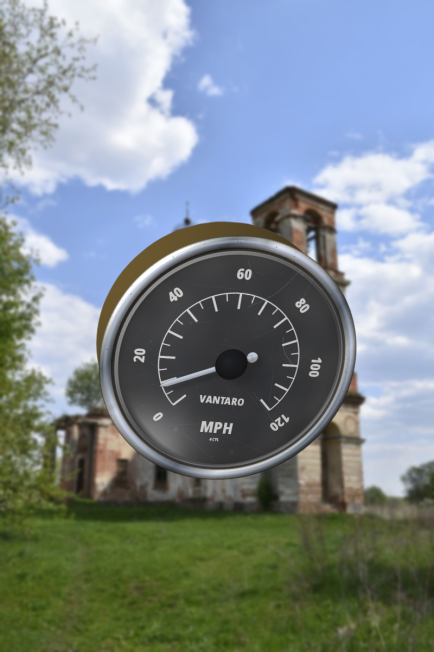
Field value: 10
